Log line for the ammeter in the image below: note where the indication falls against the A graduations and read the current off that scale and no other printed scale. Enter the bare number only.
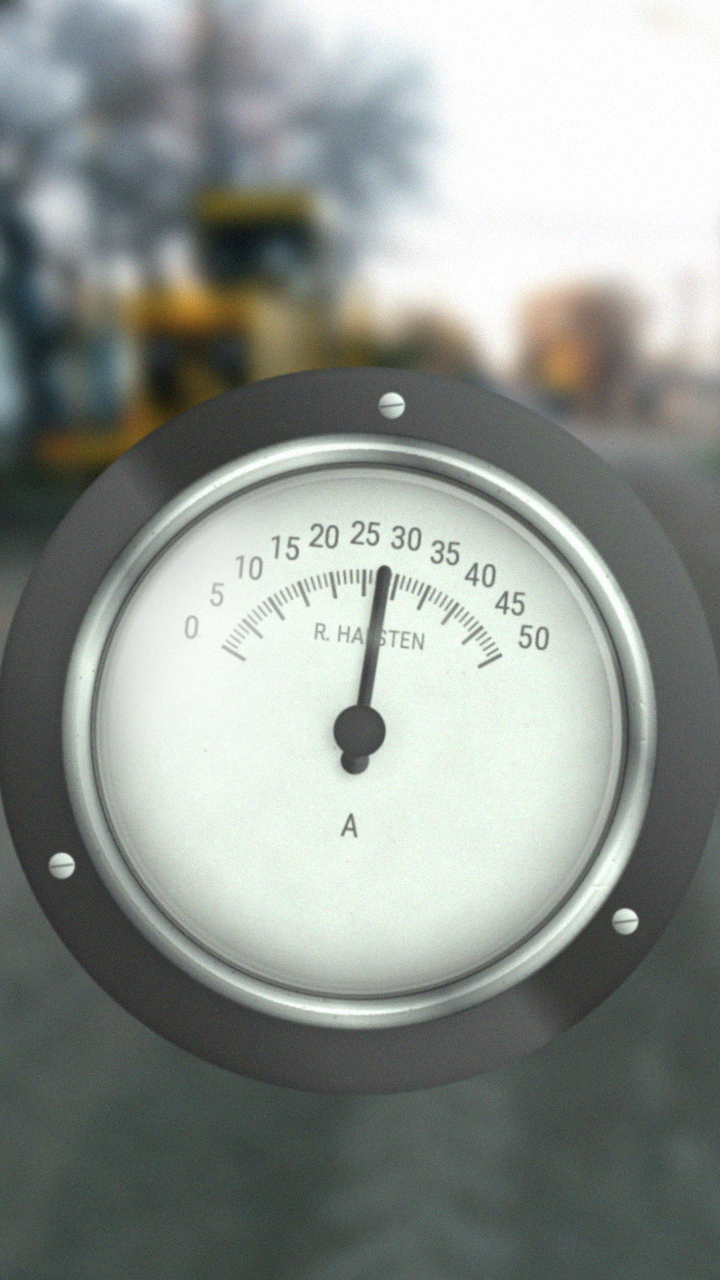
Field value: 28
